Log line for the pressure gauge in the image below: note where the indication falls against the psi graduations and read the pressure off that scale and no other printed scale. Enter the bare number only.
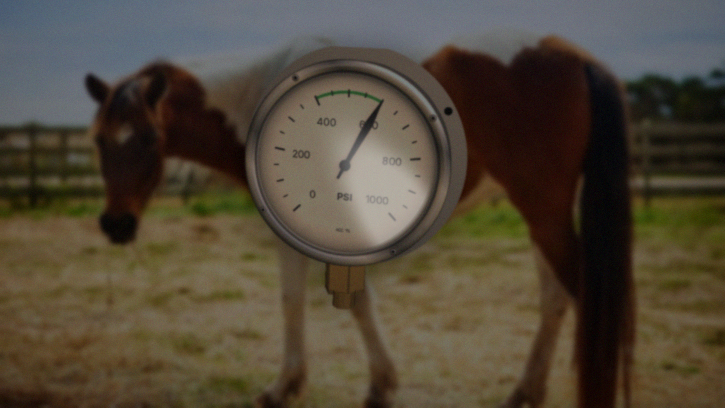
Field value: 600
